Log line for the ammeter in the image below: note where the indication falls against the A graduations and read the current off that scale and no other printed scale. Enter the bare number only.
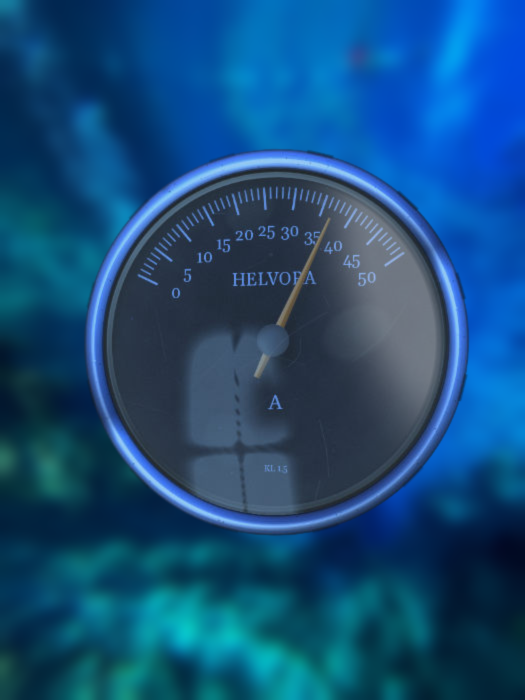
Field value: 37
